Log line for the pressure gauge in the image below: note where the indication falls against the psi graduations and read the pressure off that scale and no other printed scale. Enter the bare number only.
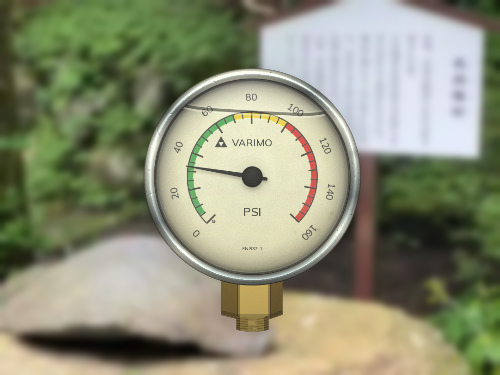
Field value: 32.5
